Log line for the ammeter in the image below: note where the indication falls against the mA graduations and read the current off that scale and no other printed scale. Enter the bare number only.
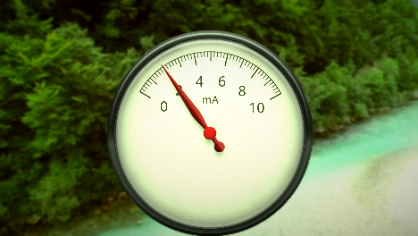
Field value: 2
